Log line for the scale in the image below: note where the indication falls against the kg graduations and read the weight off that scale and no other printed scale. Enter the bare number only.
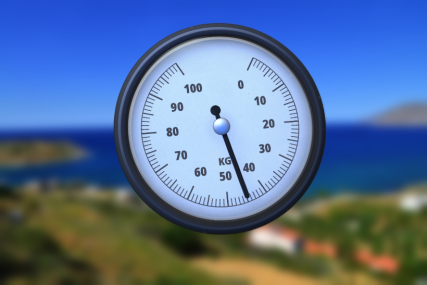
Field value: 45
